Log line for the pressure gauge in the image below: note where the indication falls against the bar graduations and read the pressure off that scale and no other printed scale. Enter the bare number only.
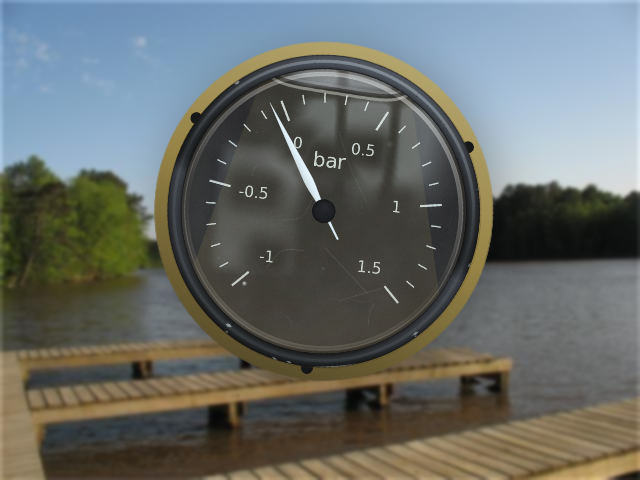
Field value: -0.05
